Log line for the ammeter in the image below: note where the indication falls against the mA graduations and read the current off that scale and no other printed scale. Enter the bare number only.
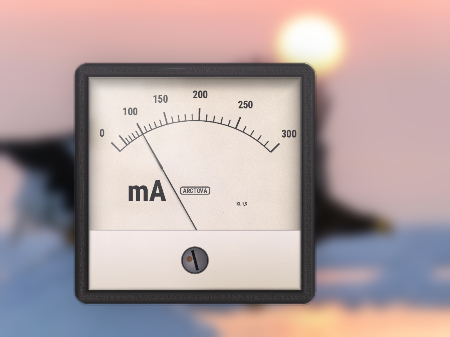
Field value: 100
